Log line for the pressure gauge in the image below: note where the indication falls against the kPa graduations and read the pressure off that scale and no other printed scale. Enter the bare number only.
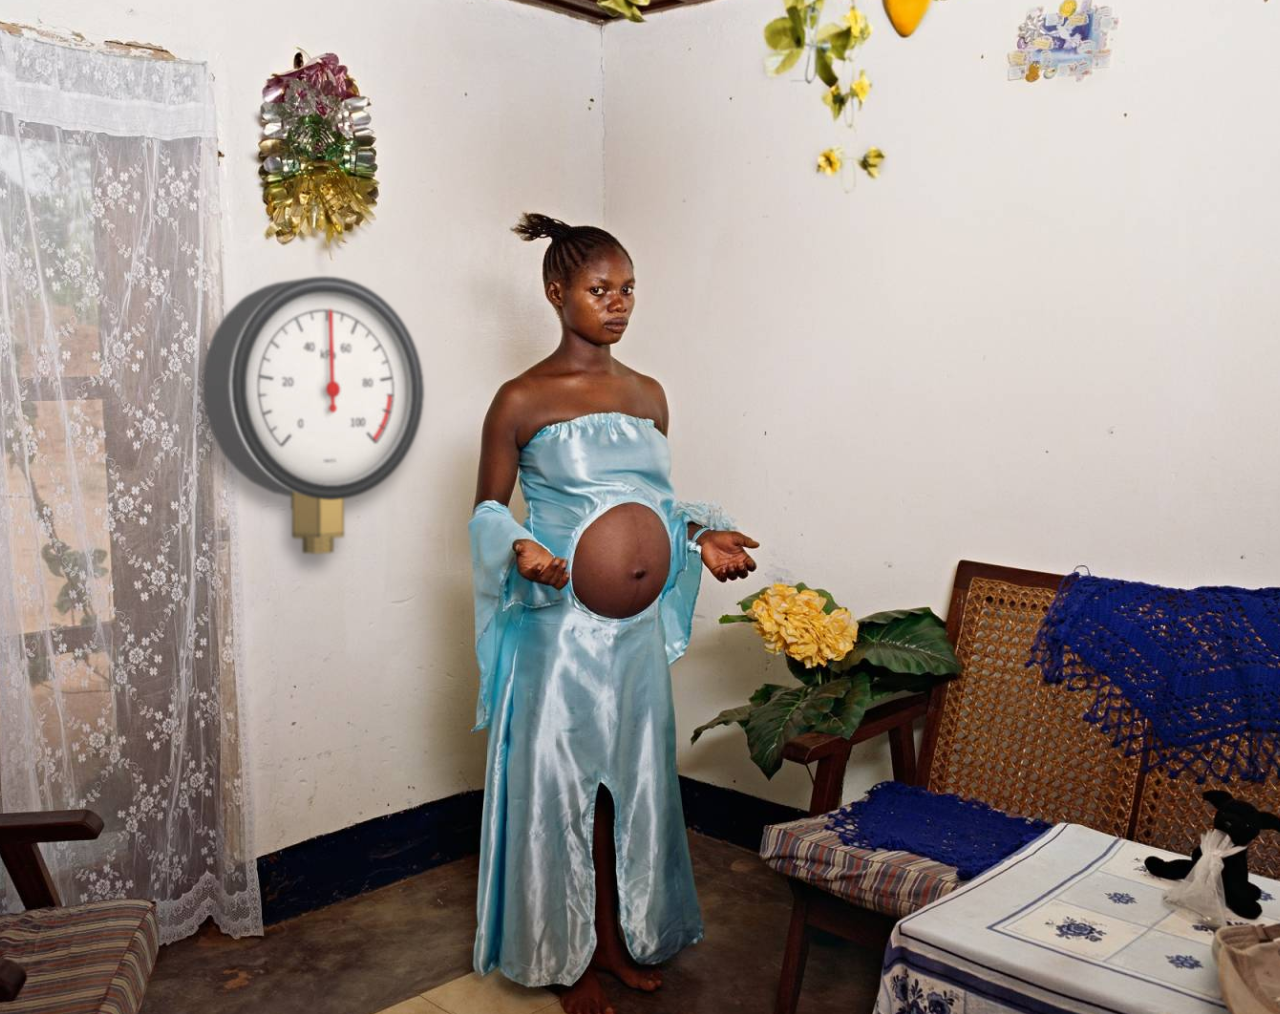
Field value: 50
